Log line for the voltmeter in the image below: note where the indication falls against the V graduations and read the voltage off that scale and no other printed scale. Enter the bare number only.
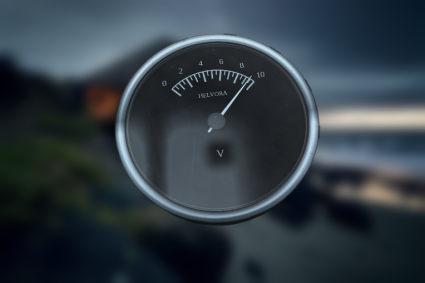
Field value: 9.5
